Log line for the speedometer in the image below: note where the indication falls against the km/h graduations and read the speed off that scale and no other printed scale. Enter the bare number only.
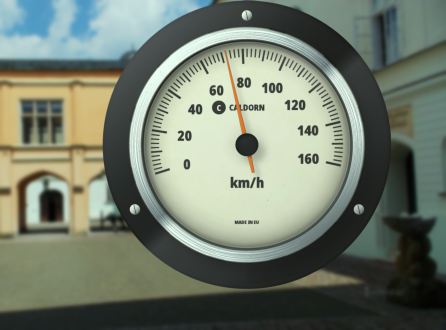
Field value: 72
